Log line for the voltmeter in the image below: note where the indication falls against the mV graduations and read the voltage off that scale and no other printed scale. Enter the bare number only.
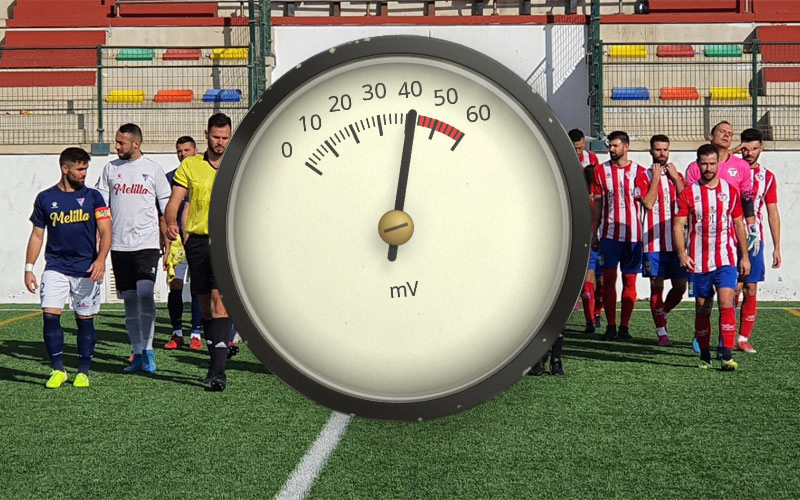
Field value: 42
